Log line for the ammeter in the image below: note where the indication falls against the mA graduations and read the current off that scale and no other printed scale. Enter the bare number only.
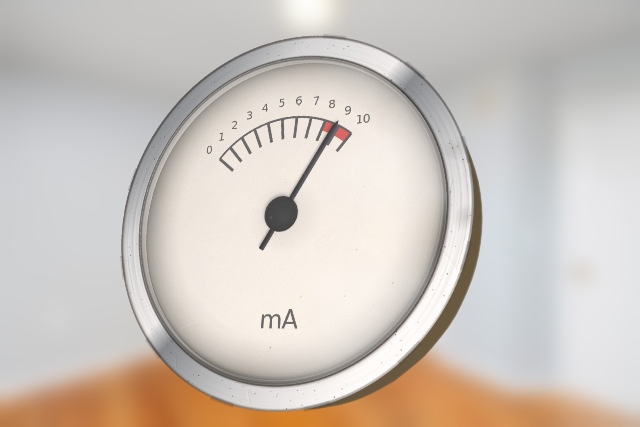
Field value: 9
